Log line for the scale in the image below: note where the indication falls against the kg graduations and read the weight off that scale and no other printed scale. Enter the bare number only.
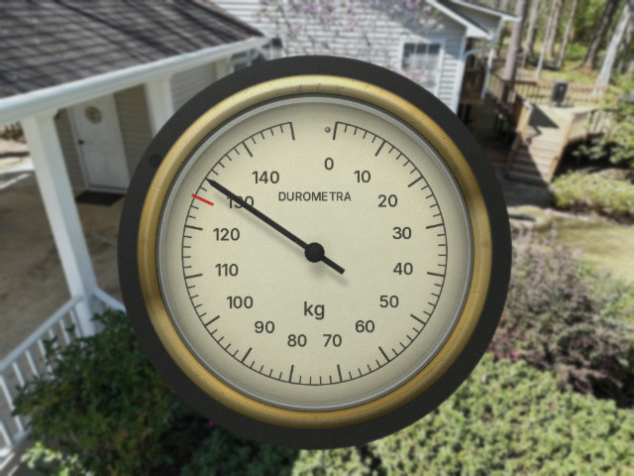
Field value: 130
